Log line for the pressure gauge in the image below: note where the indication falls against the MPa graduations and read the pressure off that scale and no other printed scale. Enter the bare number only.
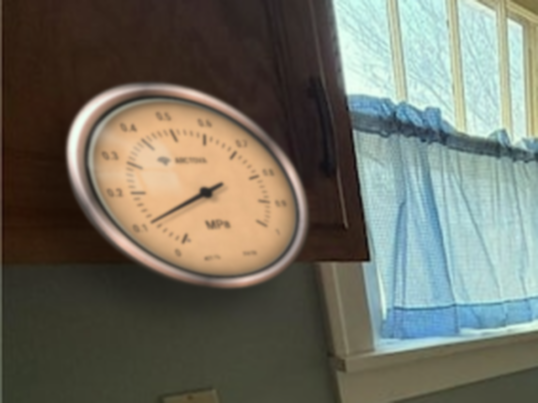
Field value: 0.1
